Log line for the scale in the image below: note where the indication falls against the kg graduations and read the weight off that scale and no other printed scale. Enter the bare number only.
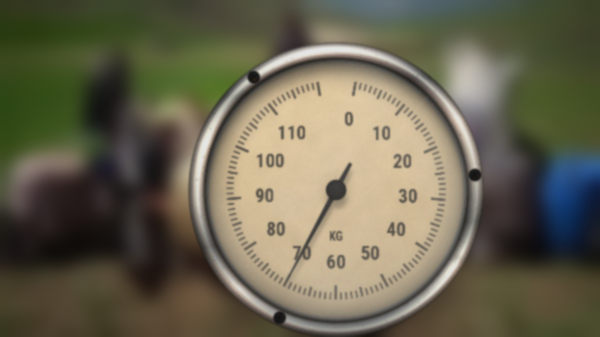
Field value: 70
